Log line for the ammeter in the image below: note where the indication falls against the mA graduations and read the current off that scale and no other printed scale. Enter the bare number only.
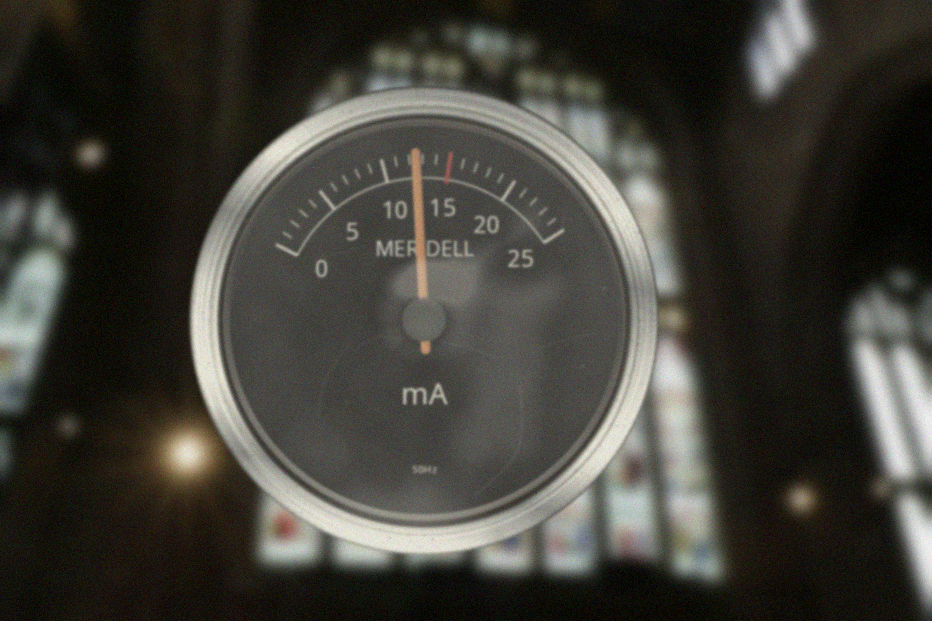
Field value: 12.5
